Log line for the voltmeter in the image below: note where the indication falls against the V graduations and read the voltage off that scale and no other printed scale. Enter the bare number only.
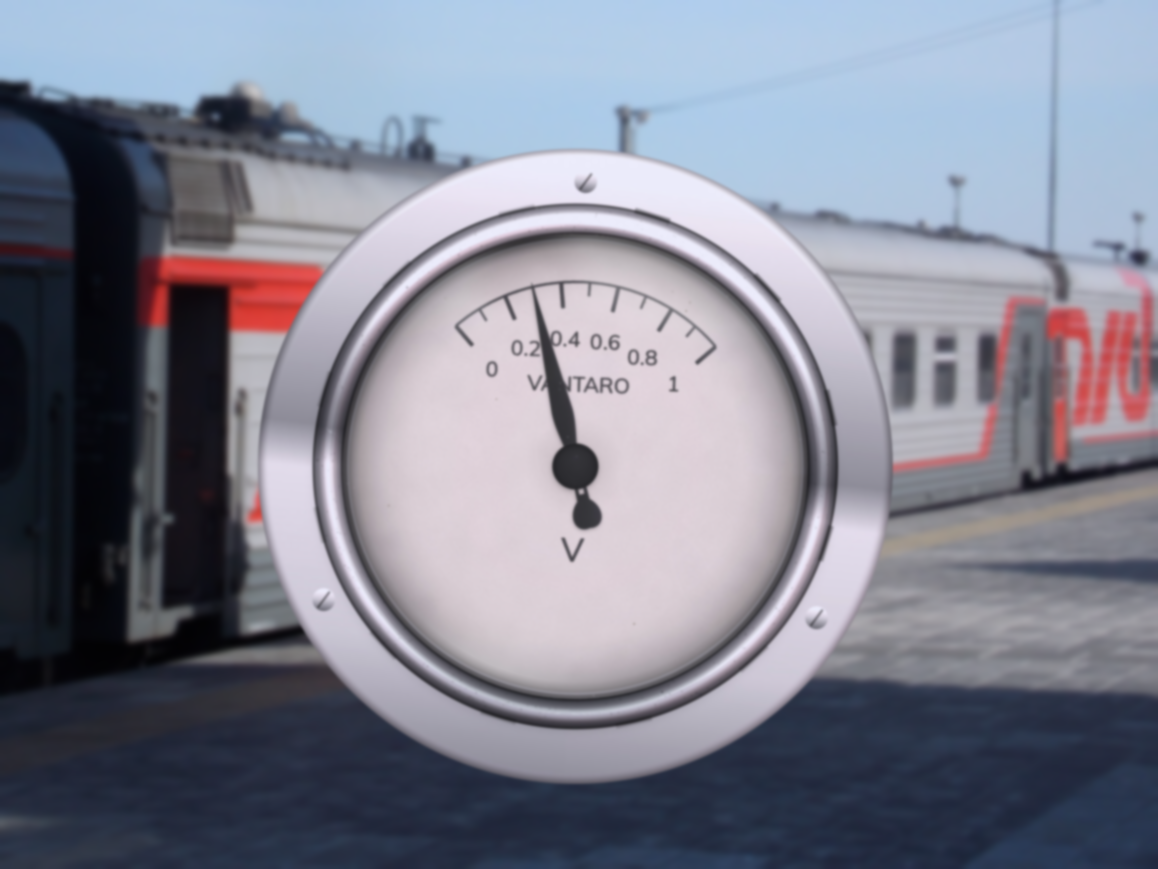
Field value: 0.3
